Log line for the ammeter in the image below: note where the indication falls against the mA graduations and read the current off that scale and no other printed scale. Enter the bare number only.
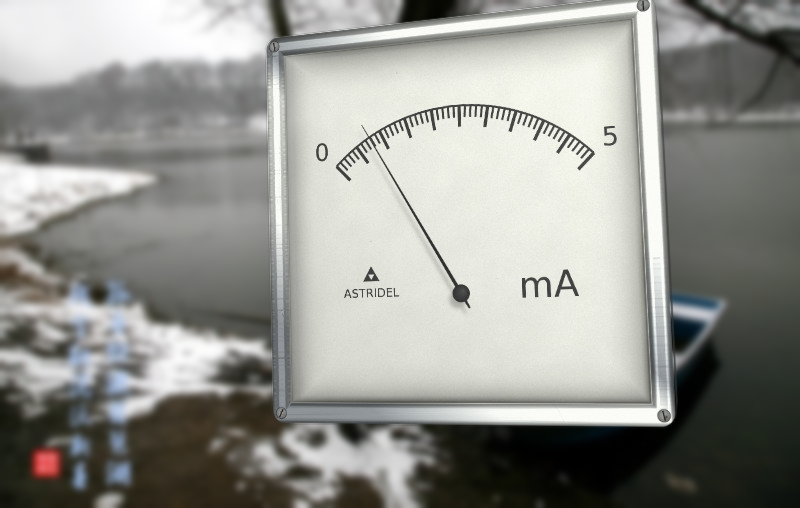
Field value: 0.8
